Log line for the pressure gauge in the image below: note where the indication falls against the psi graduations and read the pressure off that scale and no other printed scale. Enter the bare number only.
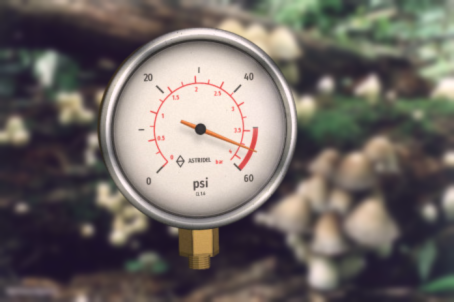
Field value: 55
